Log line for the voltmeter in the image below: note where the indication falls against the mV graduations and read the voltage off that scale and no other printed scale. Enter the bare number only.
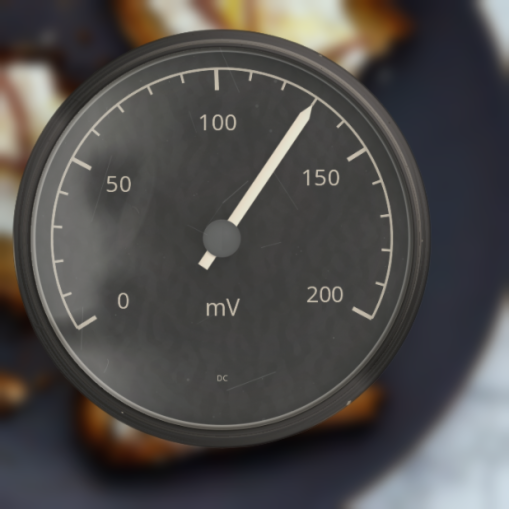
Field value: 130
